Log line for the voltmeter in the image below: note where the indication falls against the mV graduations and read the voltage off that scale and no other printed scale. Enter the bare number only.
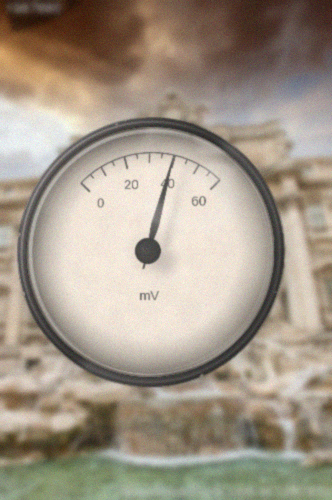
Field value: 40
